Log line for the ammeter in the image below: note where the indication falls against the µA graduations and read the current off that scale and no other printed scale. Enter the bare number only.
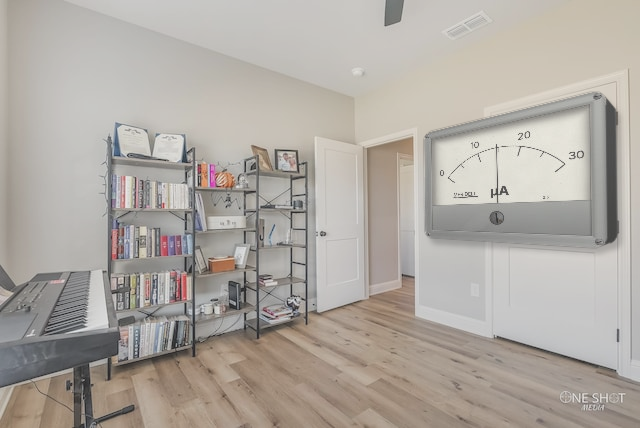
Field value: 15
